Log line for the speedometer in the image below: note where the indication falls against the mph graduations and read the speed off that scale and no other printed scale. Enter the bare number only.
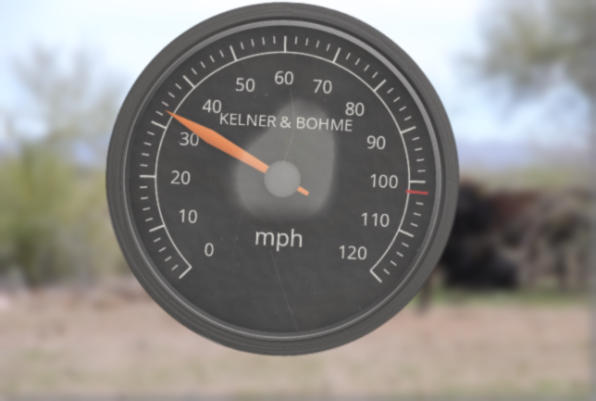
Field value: 33
